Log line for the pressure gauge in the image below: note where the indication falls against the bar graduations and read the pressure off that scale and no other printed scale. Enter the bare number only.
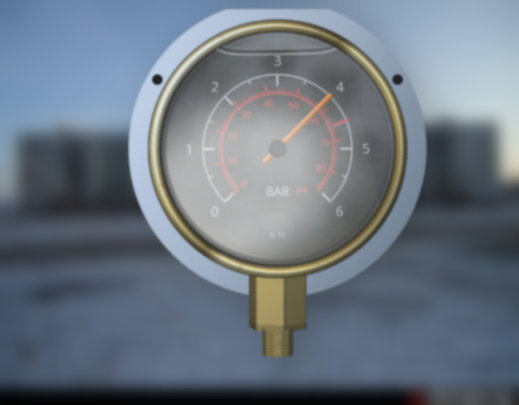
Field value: 4
